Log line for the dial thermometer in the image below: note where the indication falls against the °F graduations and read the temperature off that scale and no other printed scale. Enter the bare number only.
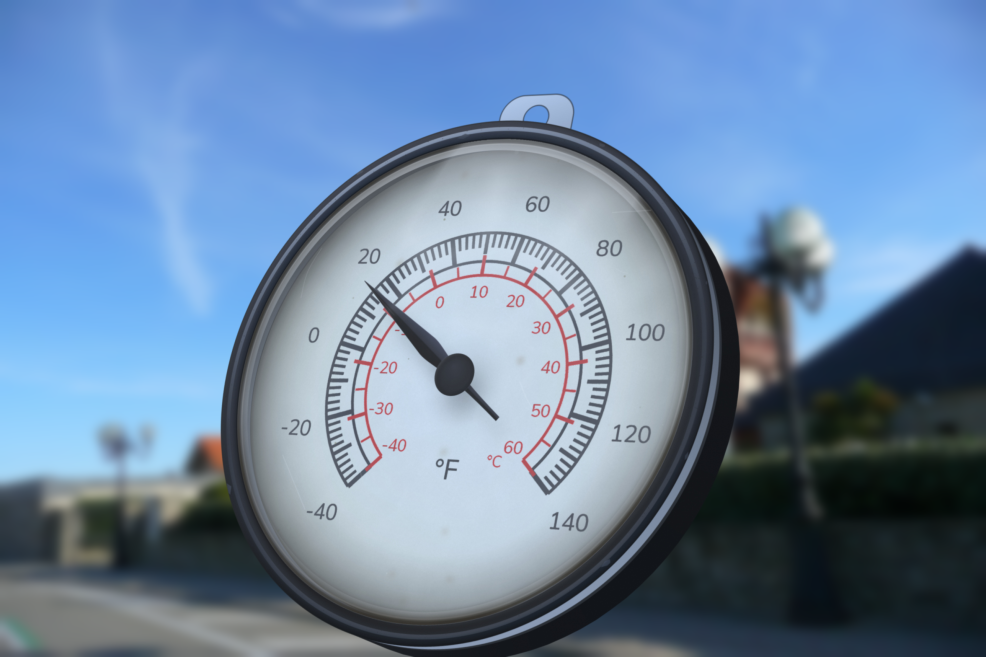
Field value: 16
